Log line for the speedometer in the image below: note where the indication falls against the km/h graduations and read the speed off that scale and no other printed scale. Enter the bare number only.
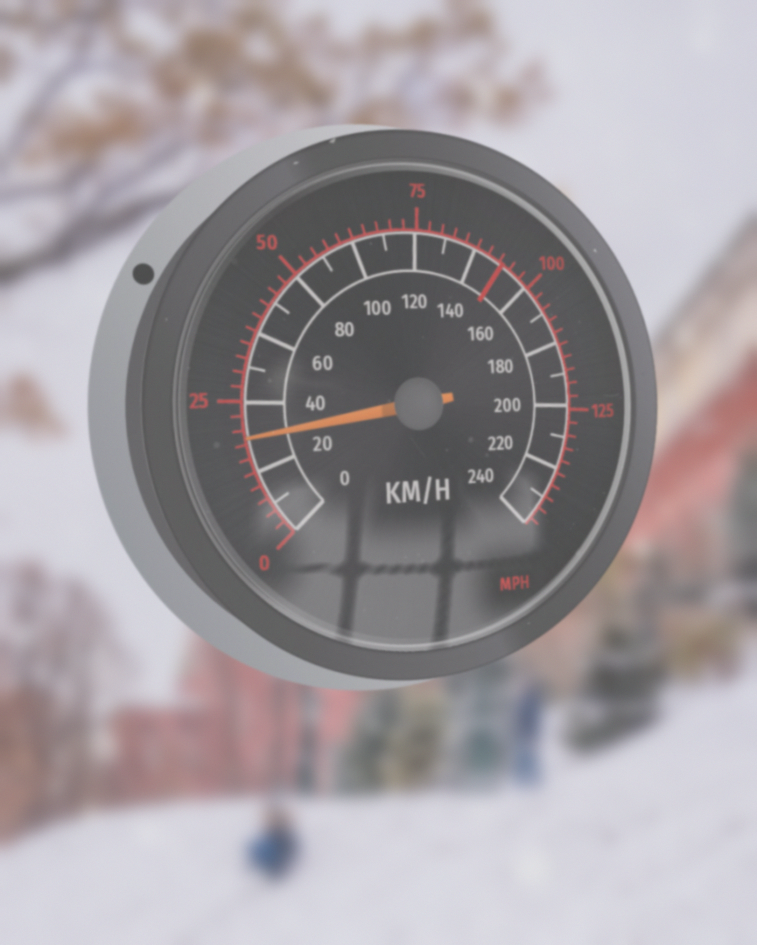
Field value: 30
